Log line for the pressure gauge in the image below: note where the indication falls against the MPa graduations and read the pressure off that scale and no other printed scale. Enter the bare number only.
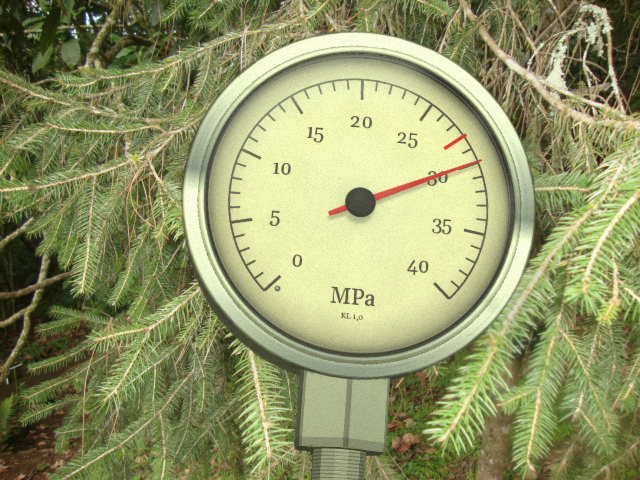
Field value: 30
